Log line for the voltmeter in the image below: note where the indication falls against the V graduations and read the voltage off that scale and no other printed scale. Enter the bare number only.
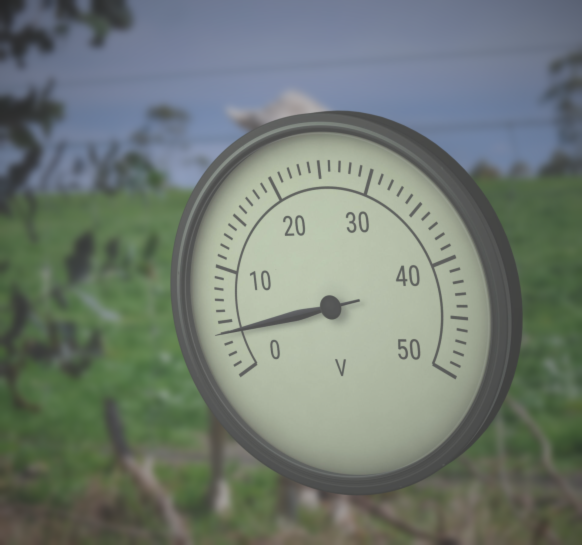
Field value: 4
